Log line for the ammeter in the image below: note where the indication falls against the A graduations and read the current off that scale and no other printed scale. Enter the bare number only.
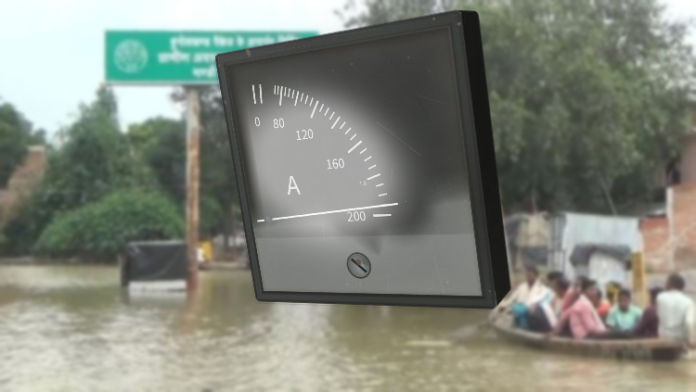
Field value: 195
